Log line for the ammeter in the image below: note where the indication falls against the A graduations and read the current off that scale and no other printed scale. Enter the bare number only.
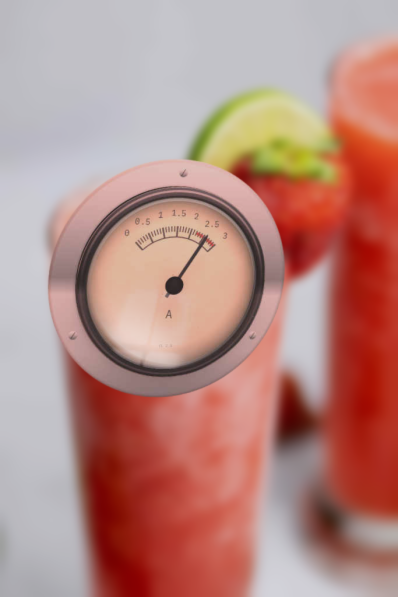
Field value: 2.5
